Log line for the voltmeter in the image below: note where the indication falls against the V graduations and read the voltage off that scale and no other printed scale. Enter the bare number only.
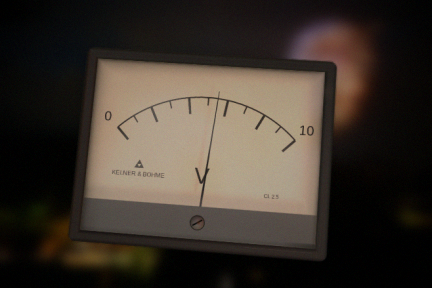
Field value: 5.5
